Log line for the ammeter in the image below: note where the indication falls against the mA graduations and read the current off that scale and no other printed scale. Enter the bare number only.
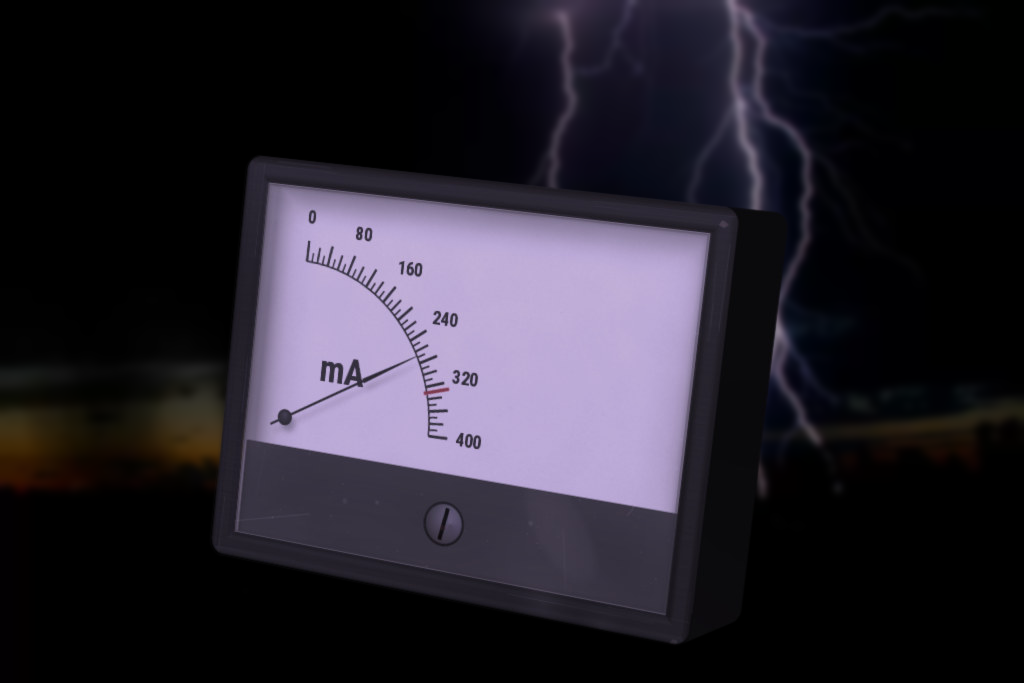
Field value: 270
